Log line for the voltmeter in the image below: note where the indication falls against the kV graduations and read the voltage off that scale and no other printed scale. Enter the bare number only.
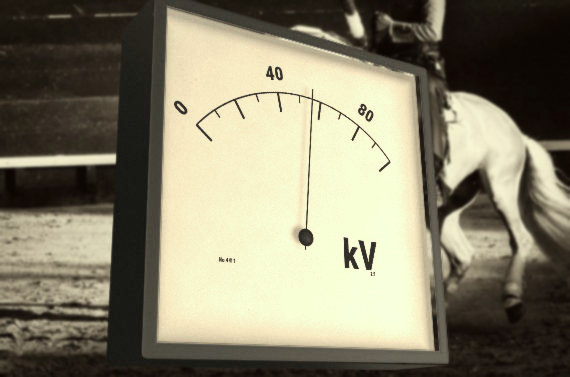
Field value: 55
